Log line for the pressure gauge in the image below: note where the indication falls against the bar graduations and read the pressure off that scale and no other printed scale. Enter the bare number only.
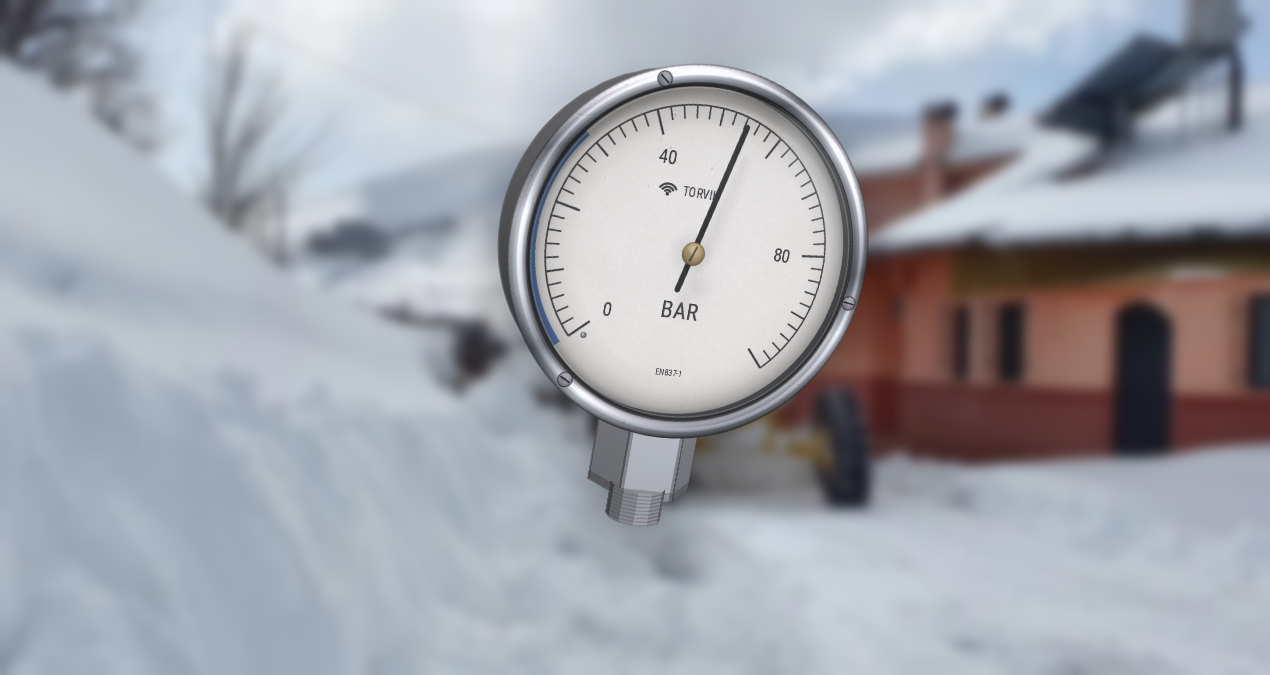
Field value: 54
